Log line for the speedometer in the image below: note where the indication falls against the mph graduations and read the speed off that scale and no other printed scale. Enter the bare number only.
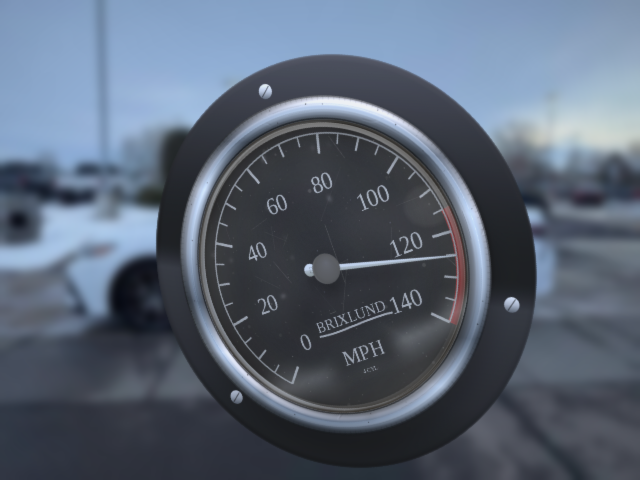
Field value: 125
